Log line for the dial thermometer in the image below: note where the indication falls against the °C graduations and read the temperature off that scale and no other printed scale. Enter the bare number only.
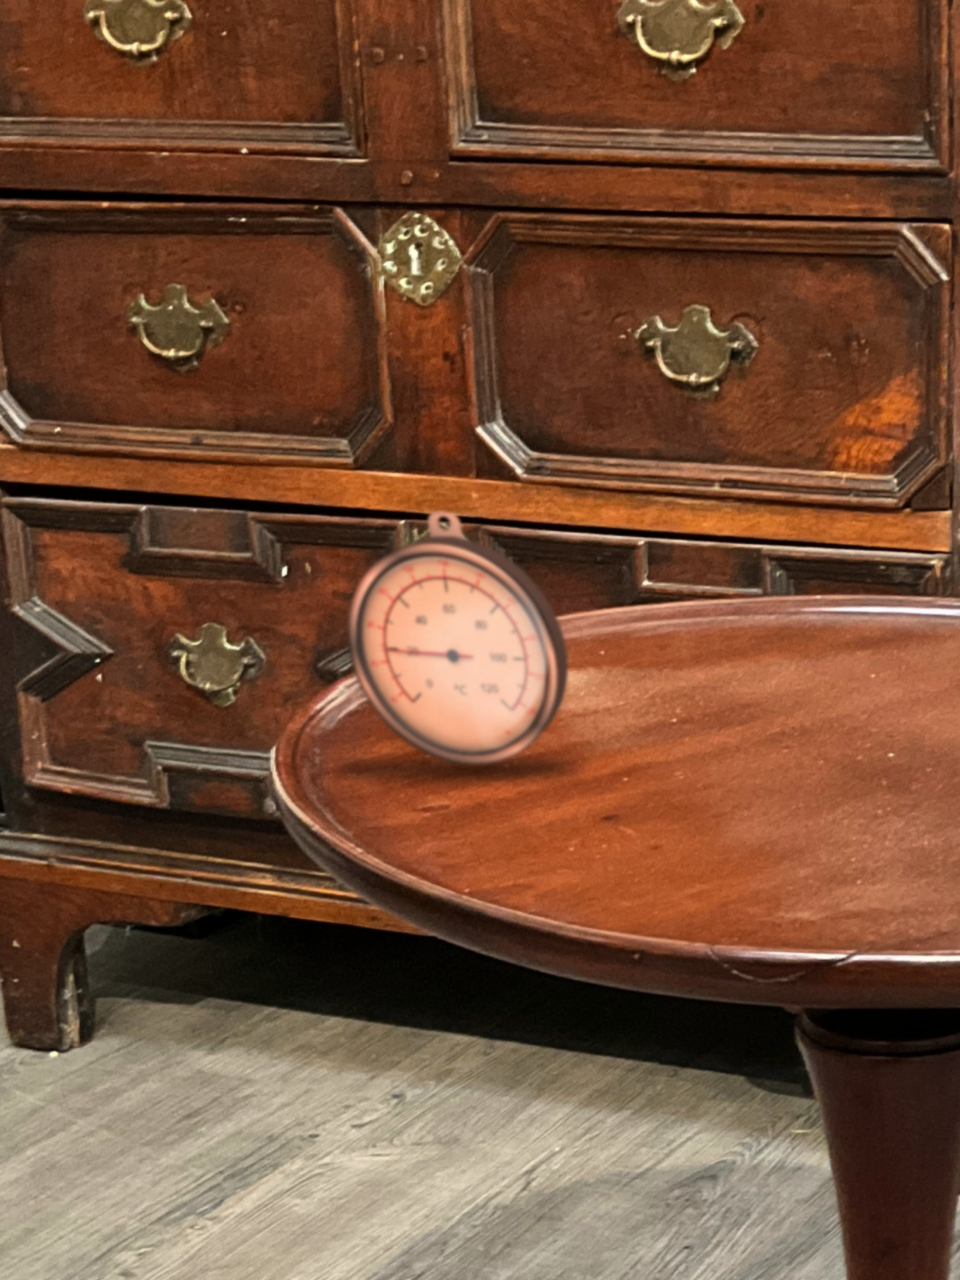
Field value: 20
